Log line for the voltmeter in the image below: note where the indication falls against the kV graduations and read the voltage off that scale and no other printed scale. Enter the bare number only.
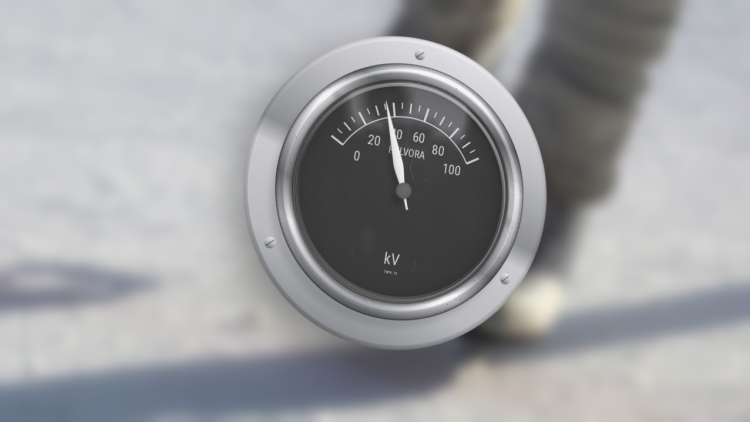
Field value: 35
